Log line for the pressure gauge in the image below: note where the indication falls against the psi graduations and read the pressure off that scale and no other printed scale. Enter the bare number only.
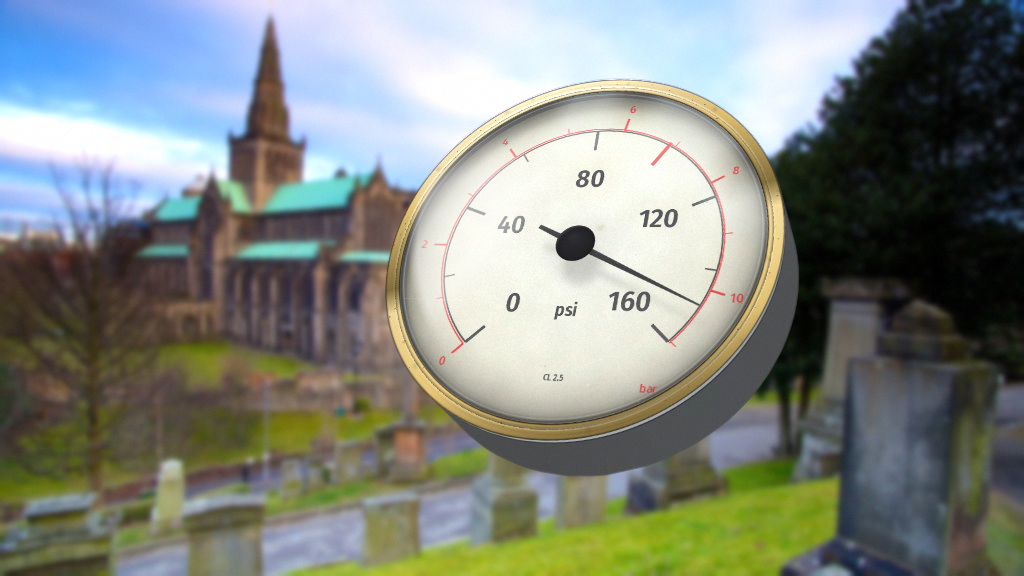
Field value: 150
